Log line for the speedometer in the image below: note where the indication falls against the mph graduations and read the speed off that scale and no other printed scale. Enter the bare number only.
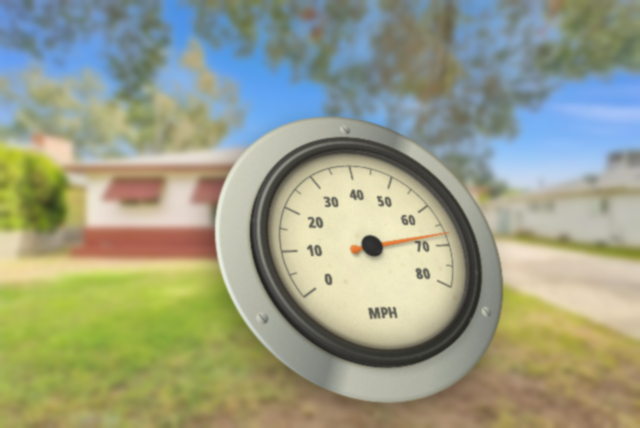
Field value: 67.5
